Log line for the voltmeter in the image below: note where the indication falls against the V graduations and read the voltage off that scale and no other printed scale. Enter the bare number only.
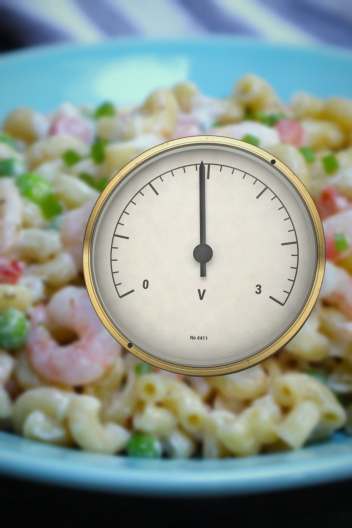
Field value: 1.45
